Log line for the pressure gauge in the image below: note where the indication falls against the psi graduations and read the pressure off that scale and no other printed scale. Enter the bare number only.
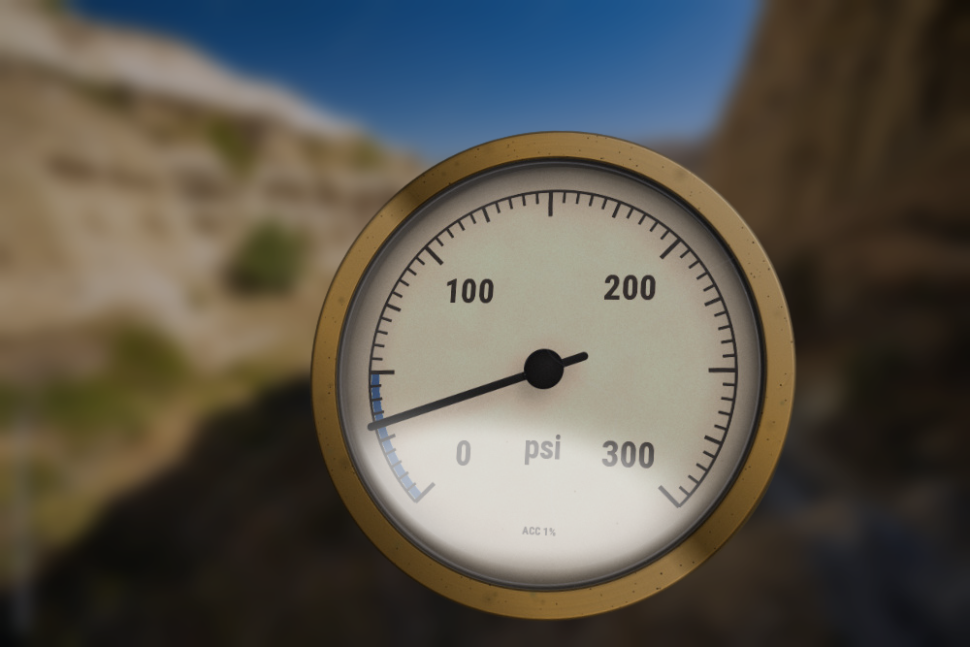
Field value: 30
